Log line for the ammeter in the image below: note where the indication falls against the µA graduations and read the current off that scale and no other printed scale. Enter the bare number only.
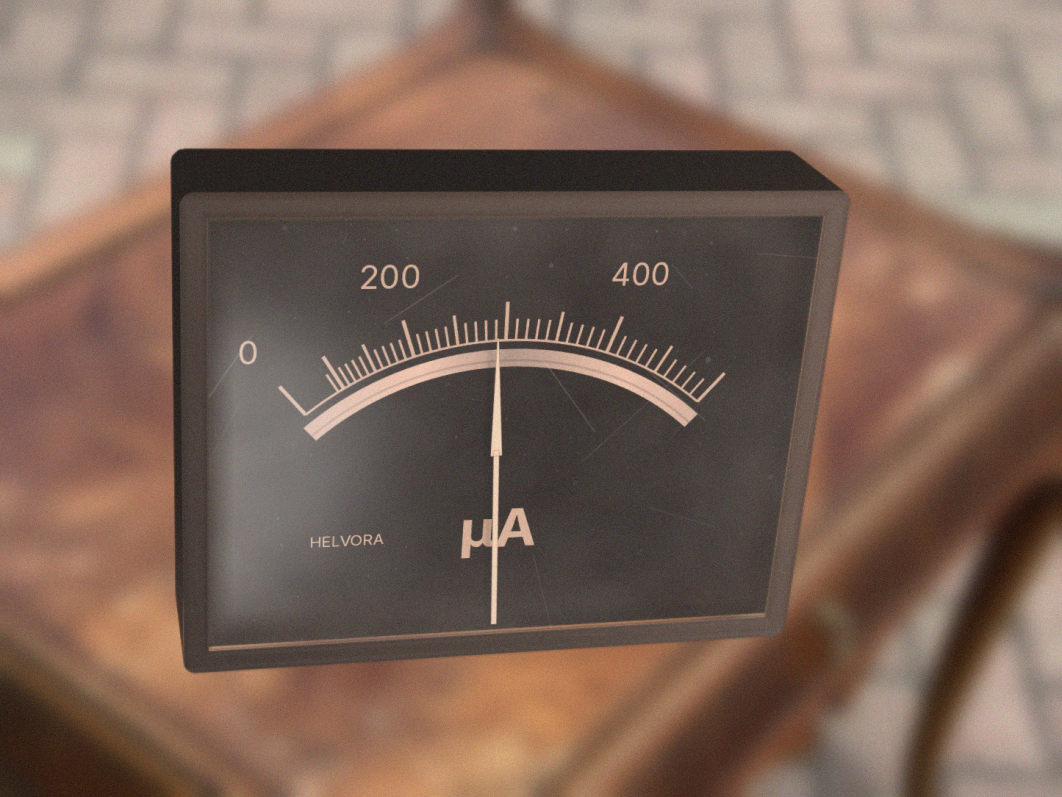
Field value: 290
